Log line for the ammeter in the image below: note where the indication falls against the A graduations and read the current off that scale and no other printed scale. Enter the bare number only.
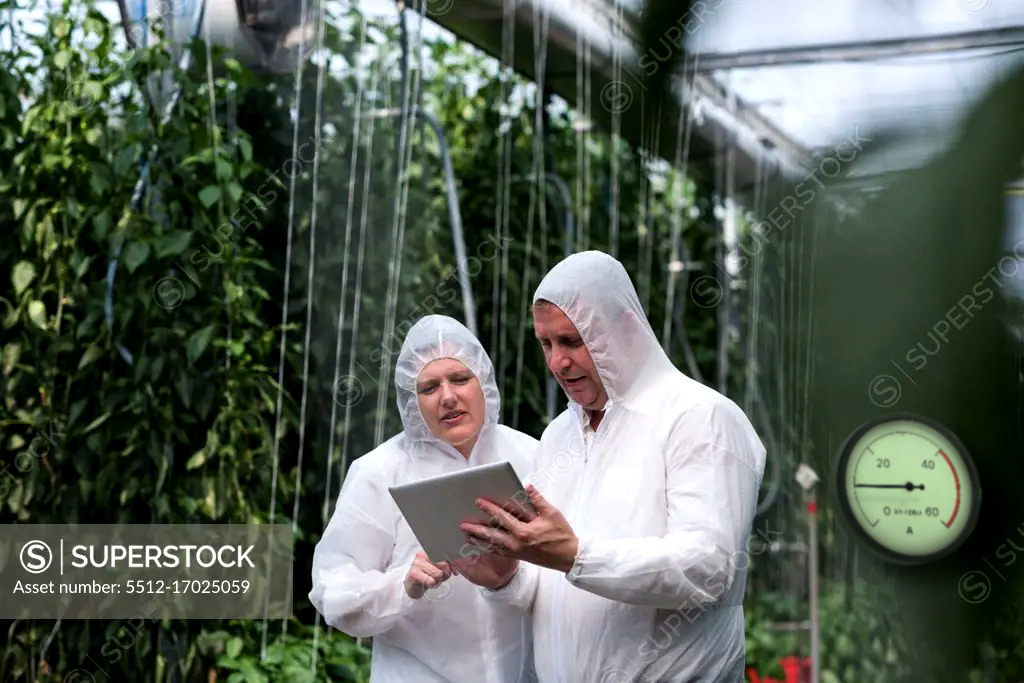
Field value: 10
